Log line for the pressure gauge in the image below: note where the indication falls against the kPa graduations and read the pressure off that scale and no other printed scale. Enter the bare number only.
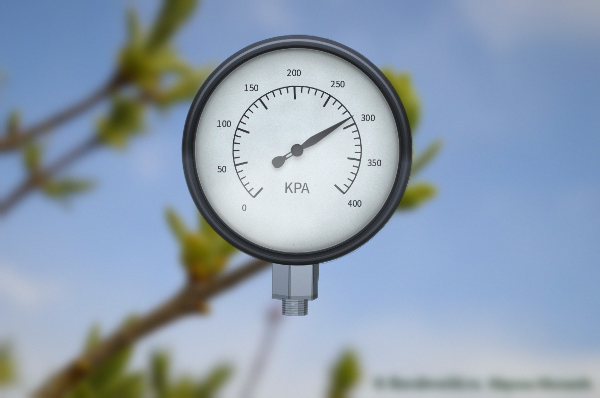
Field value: 290
